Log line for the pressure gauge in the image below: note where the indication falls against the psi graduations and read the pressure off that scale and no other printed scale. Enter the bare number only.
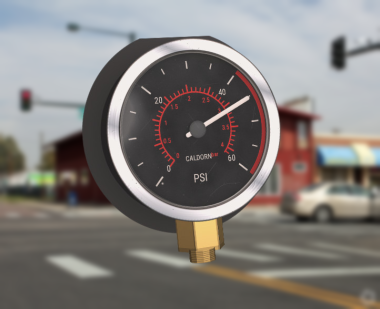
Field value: 45
